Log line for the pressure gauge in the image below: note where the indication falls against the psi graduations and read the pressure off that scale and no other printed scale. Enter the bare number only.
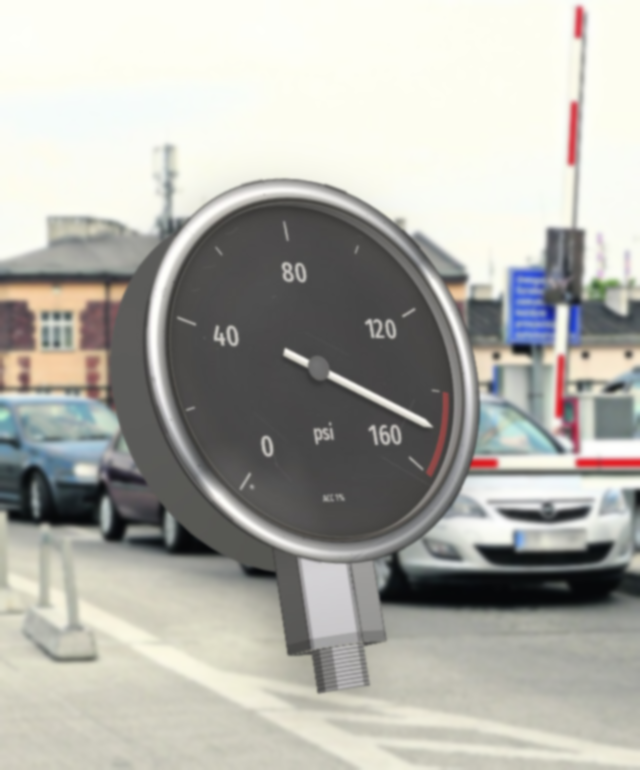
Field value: 150
